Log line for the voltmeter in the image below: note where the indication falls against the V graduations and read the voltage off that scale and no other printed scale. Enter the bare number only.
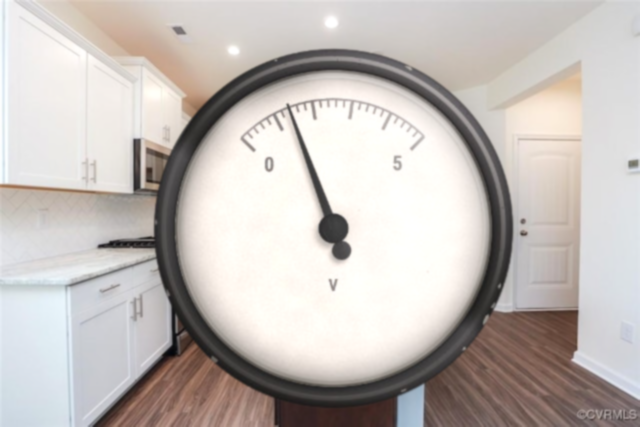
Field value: 1.4
